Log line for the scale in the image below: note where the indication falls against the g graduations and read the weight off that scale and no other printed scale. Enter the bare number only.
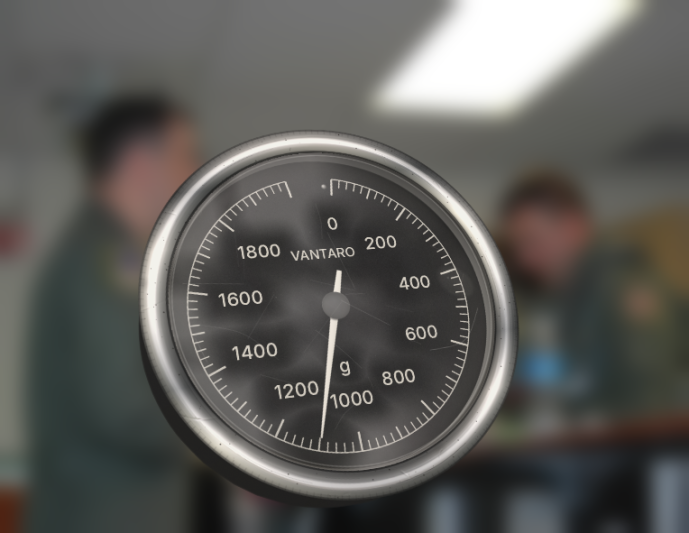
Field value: 1100
